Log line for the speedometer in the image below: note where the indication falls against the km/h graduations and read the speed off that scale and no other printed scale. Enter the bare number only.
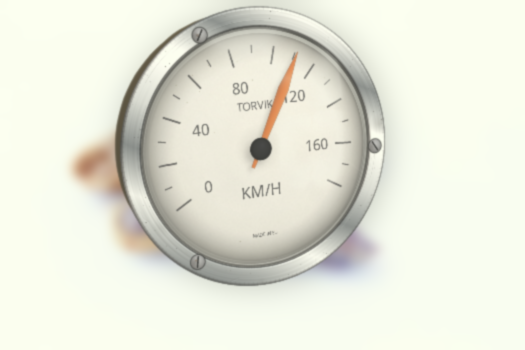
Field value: 110
